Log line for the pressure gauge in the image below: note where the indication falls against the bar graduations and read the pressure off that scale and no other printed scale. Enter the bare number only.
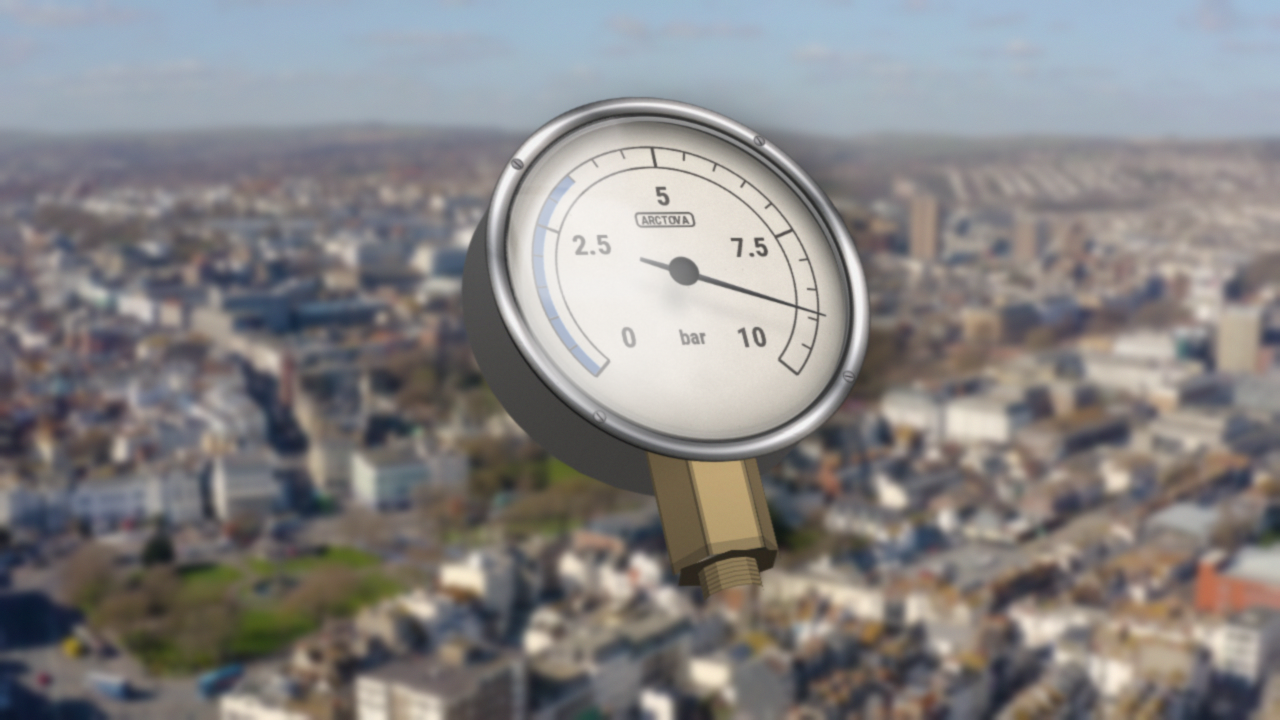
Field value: 9
